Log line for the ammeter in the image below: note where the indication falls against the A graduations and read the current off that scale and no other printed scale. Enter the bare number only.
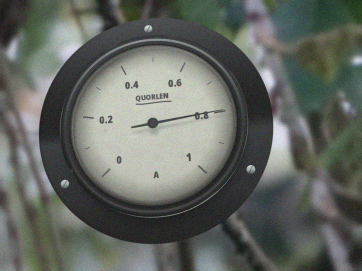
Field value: 0.8
